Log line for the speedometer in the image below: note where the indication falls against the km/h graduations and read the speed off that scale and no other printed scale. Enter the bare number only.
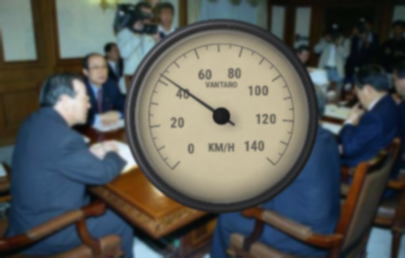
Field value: 42.5
